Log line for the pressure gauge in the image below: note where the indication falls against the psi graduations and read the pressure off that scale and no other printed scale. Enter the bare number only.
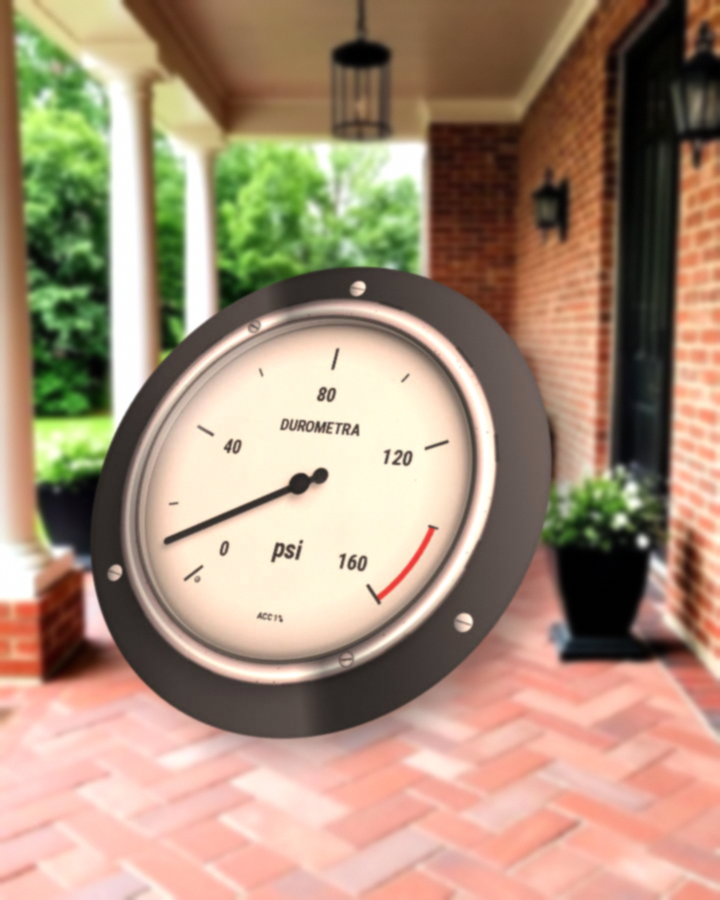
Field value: 10
